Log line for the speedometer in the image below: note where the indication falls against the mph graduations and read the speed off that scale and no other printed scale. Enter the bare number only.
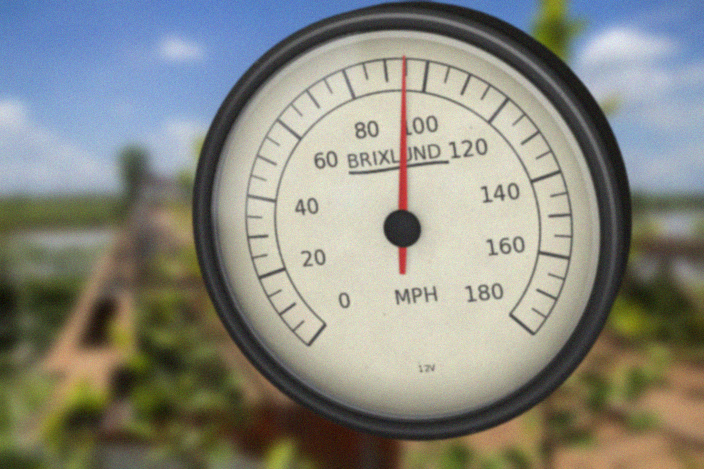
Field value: 95
